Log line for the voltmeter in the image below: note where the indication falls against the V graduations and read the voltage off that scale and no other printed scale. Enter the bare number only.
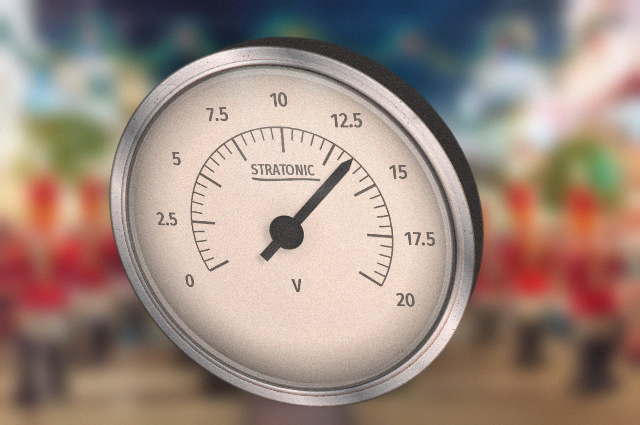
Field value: 13.5
